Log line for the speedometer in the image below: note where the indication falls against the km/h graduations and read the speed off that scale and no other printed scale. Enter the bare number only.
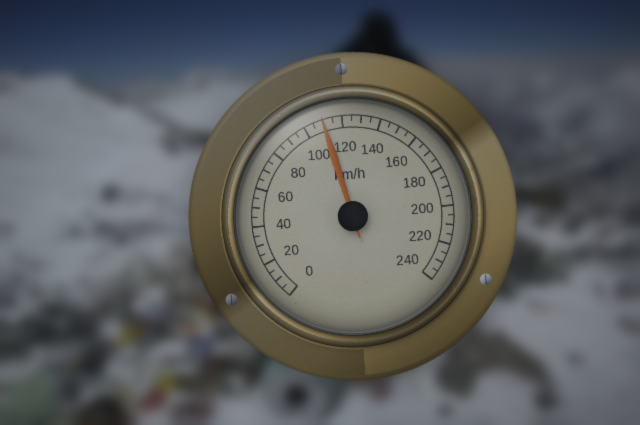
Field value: 110
